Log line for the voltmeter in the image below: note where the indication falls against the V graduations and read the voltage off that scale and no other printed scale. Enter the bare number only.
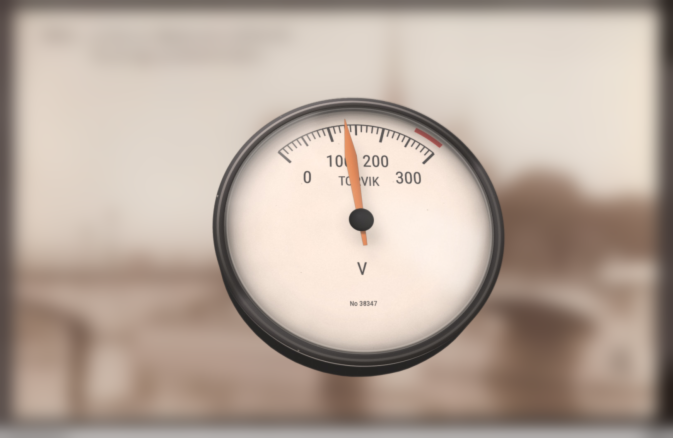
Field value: 130
